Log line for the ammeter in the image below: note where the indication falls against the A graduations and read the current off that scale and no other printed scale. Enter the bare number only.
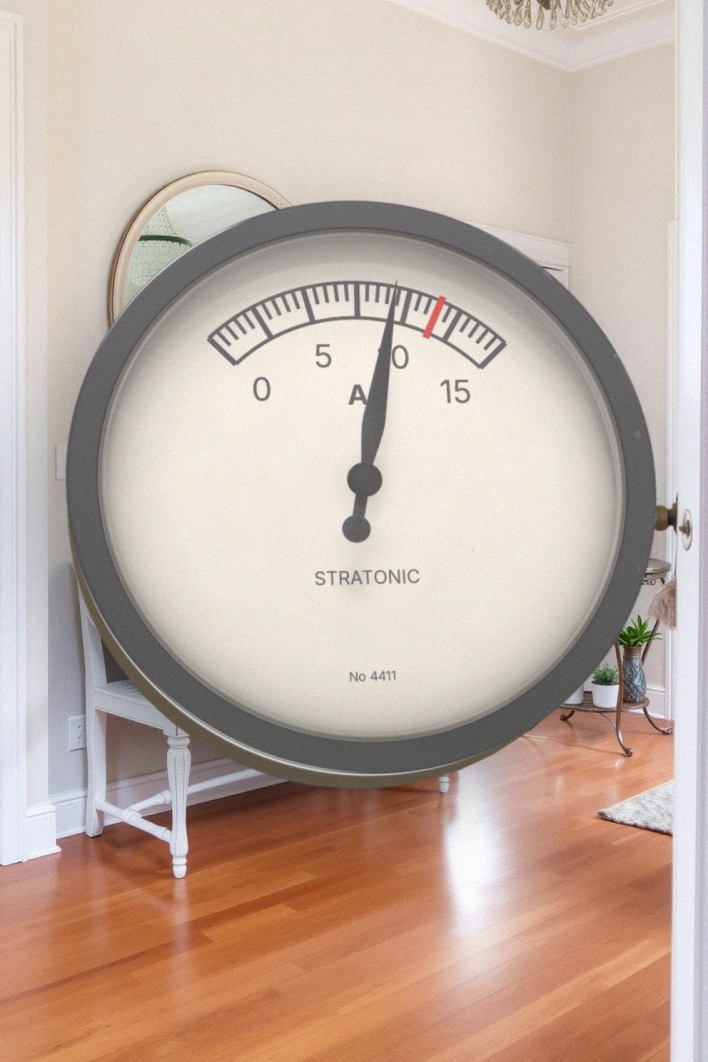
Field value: 9.25
